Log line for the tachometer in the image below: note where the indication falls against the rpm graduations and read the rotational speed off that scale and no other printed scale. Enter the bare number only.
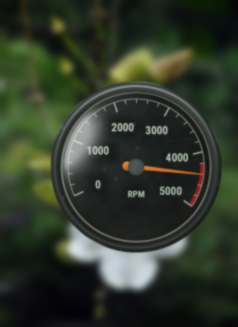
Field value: 4400
